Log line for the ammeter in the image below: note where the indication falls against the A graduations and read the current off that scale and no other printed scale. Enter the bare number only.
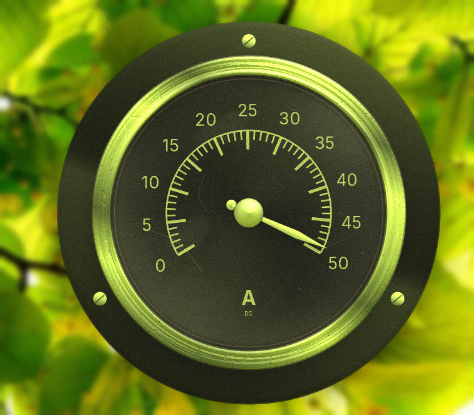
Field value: 49
